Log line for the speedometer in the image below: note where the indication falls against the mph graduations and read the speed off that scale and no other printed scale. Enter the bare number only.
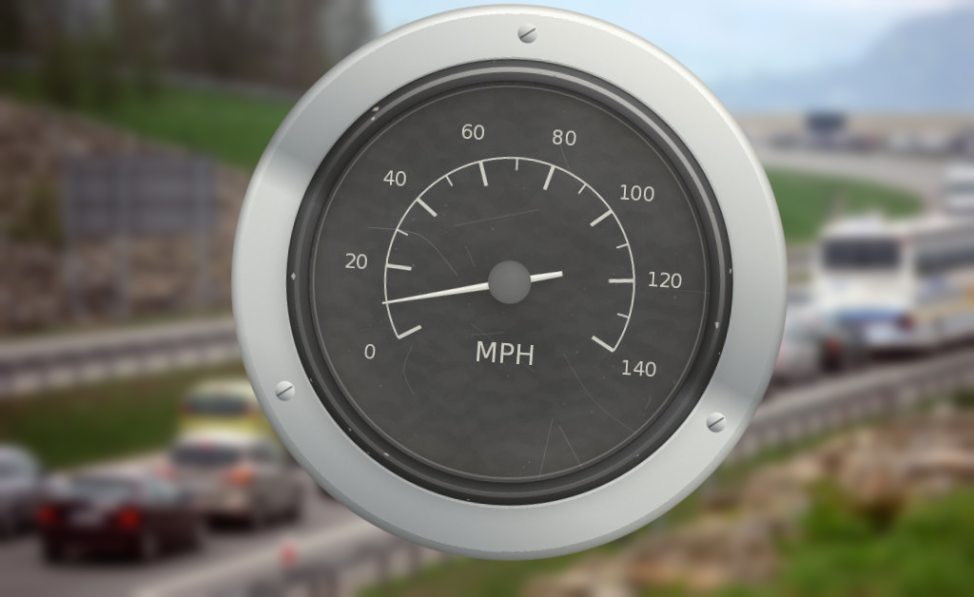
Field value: 10
